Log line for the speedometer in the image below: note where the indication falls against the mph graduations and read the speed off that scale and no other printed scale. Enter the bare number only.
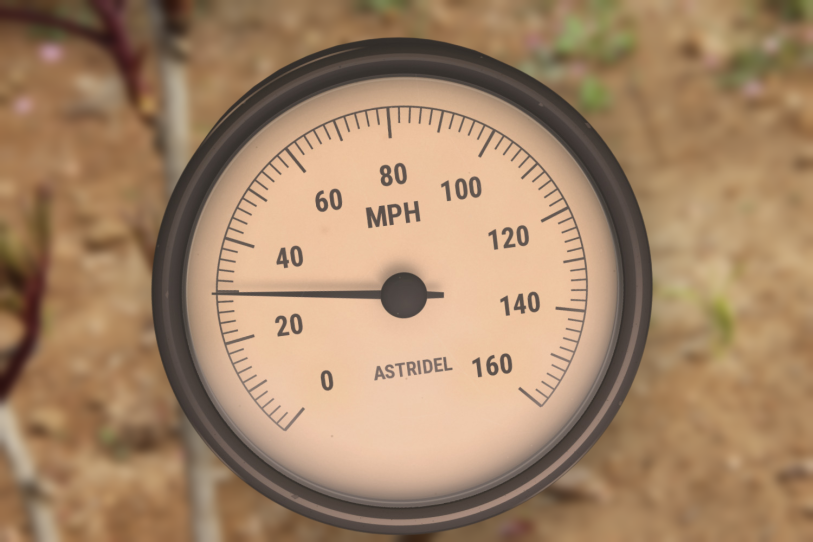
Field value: 30
